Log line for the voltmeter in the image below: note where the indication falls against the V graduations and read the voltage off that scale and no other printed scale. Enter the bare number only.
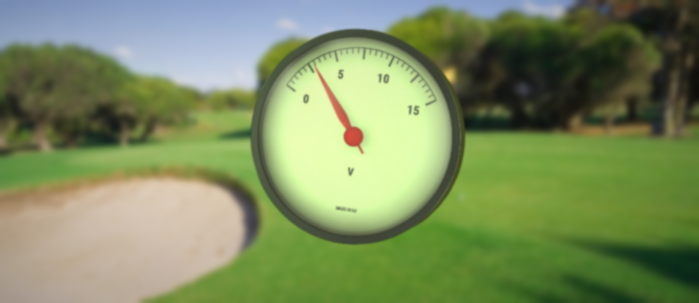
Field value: 3
